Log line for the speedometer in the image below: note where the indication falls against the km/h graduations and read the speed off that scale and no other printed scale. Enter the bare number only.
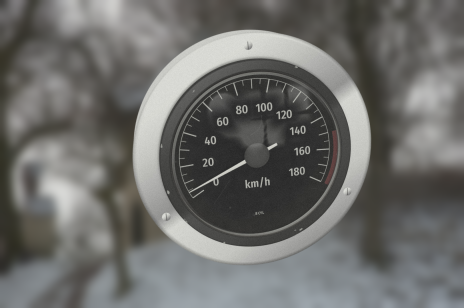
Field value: 5
